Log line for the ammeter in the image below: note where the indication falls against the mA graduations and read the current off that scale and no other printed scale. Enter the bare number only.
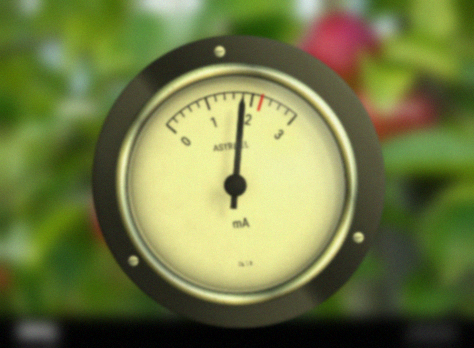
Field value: 1.8
